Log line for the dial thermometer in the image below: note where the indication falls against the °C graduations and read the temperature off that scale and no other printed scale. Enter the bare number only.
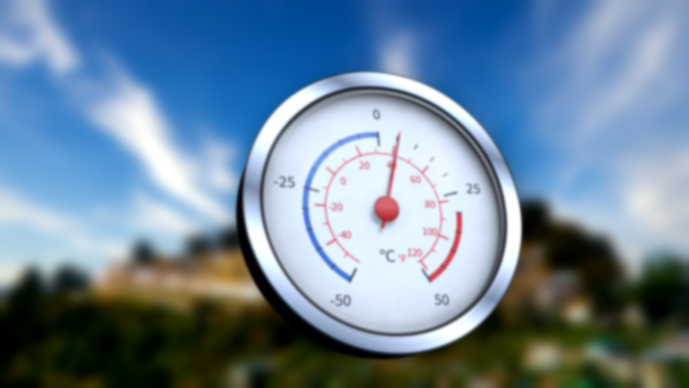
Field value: 5
